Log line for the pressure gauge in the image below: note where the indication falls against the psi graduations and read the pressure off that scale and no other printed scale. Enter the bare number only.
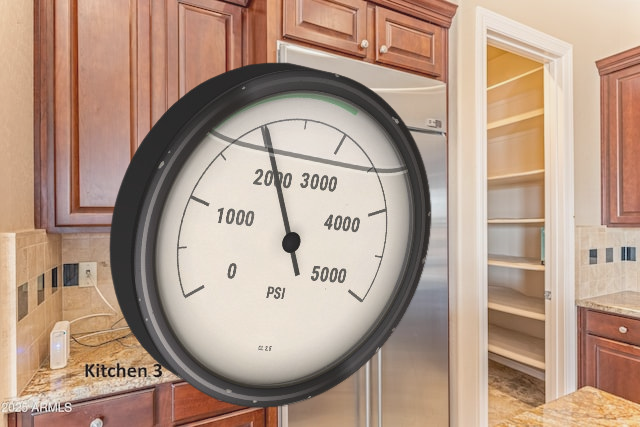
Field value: 2000
